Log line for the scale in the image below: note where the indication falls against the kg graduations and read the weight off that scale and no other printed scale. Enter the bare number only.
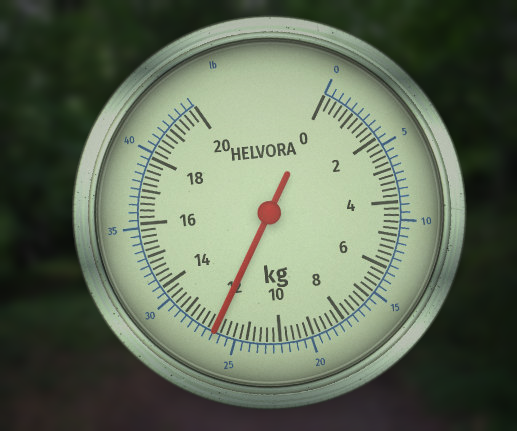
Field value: 12
